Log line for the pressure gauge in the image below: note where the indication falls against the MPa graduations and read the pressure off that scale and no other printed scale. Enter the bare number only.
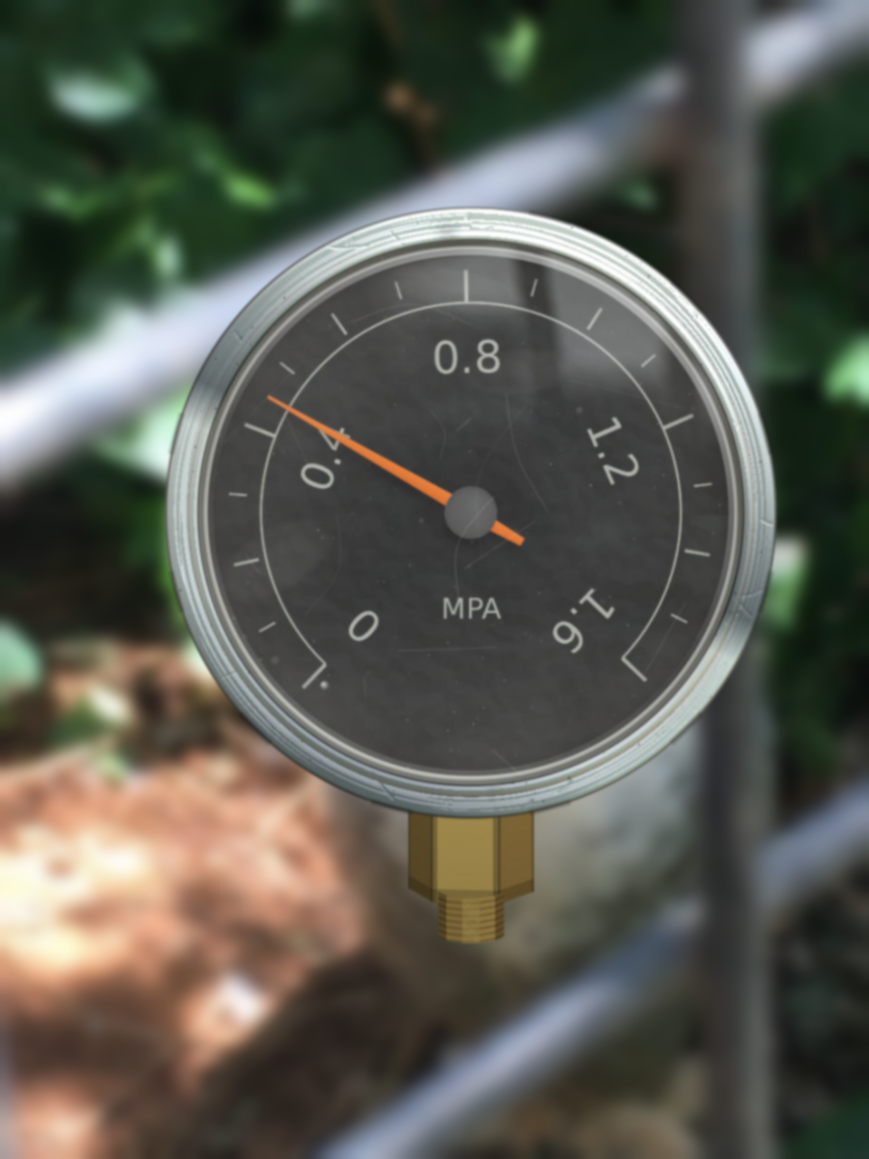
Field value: 0.45
